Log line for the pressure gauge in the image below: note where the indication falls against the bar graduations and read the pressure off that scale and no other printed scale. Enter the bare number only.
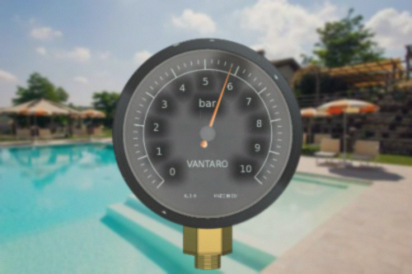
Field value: 5.8
